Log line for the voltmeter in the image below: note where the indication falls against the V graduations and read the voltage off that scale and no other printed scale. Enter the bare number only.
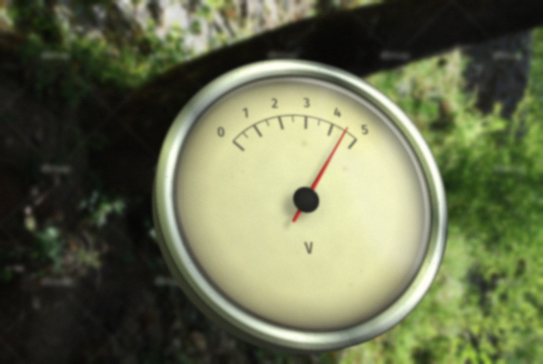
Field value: 4.5
